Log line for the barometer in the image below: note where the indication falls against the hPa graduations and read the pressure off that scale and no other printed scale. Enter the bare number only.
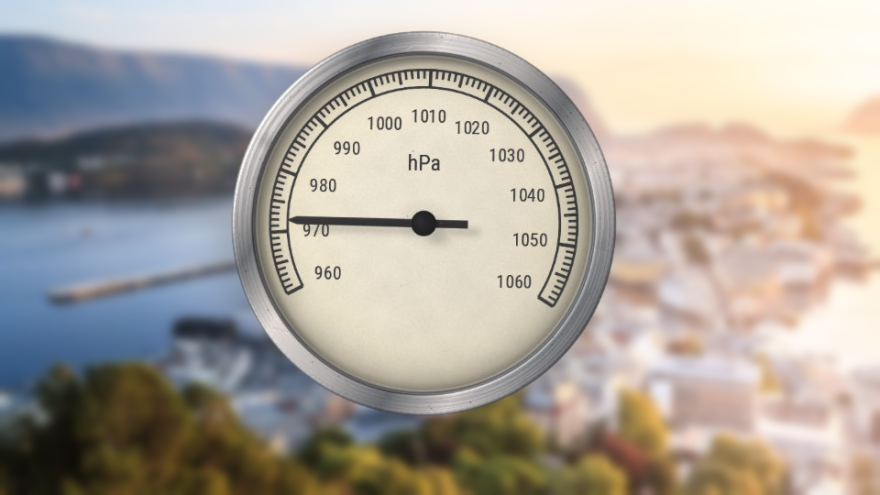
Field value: 972
